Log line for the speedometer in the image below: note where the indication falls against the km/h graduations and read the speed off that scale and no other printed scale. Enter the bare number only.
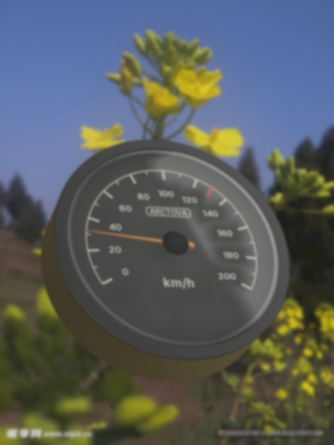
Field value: 30
